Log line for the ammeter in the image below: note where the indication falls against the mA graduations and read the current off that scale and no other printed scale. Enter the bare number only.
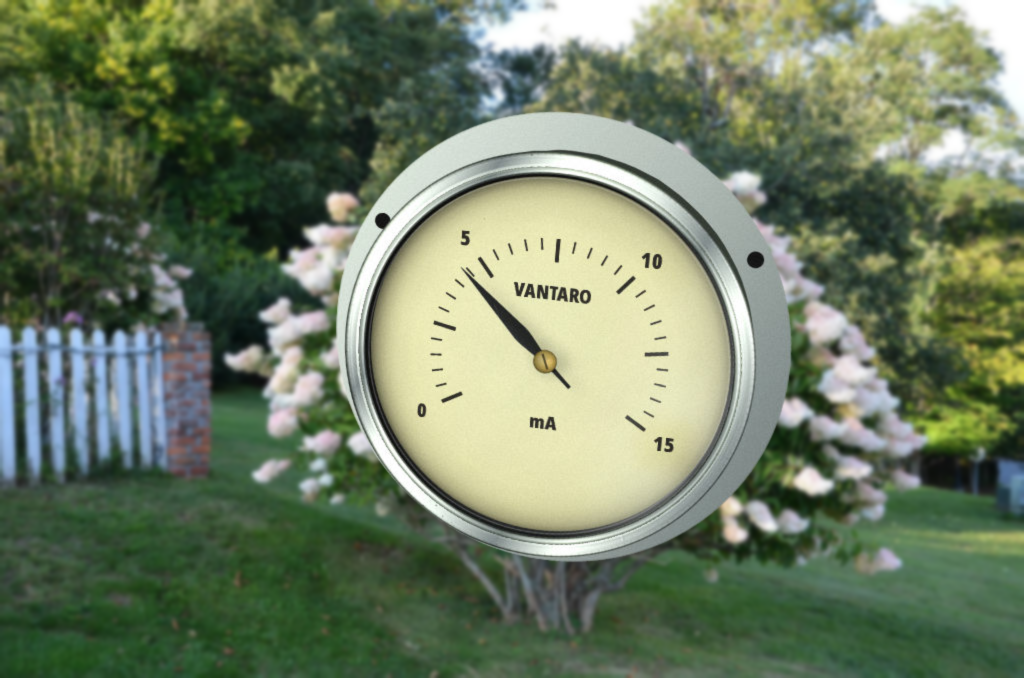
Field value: 4.5
